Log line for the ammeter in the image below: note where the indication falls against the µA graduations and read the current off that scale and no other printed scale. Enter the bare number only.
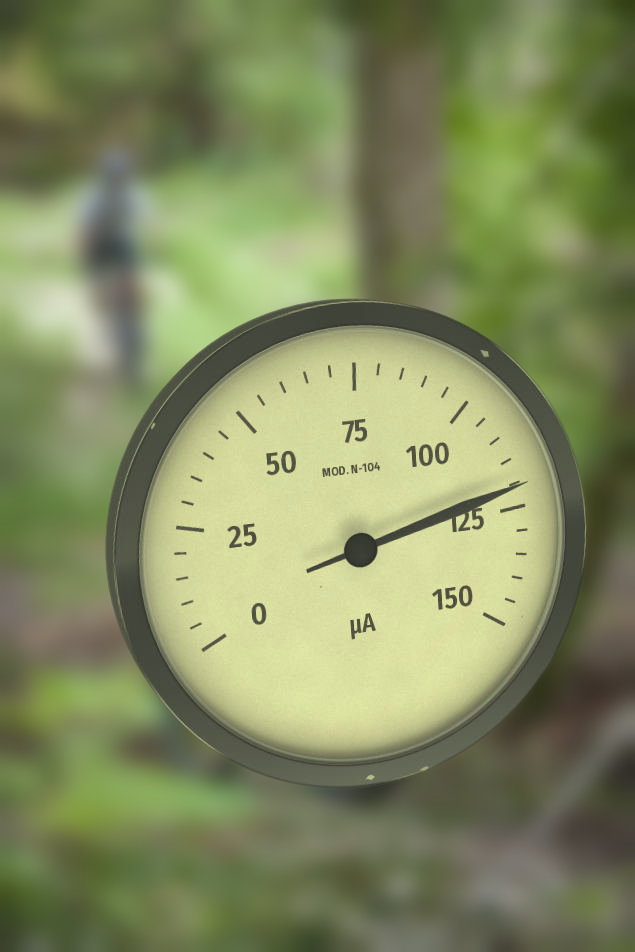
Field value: 120
